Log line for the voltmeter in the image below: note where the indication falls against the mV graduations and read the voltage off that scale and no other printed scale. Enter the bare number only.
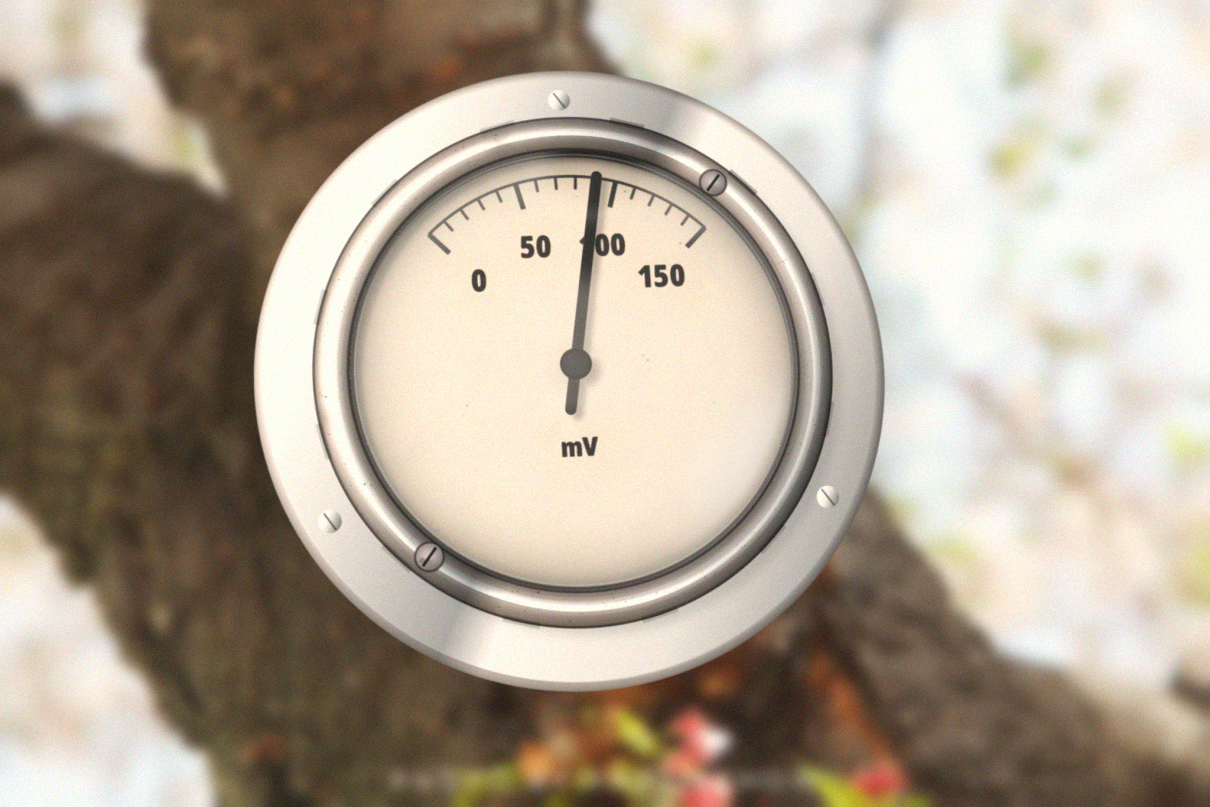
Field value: 90
